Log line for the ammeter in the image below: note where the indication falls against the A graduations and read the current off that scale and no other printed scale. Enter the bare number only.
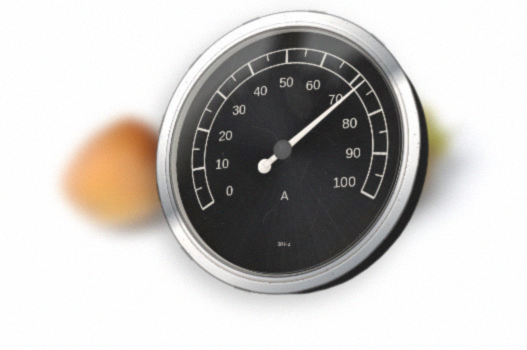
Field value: 72.5
